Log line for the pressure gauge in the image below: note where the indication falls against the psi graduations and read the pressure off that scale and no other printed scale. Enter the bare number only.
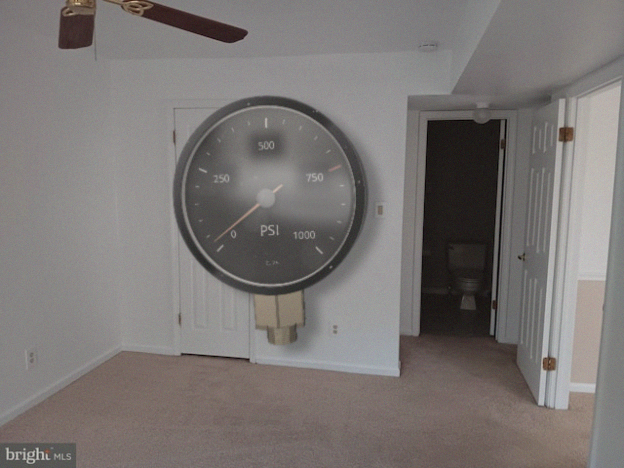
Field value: 25
